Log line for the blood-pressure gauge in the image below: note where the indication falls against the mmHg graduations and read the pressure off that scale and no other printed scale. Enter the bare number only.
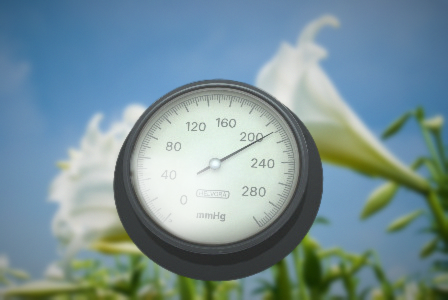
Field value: 210
